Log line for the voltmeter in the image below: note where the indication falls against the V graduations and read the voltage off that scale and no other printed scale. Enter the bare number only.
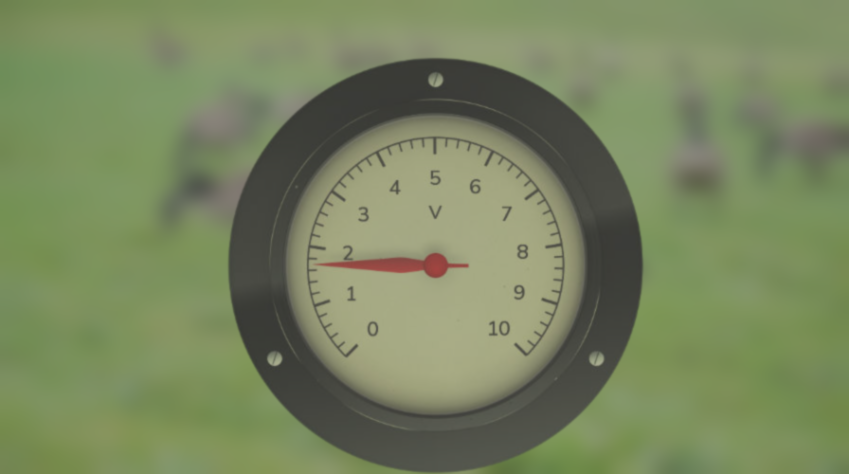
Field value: 1.7
